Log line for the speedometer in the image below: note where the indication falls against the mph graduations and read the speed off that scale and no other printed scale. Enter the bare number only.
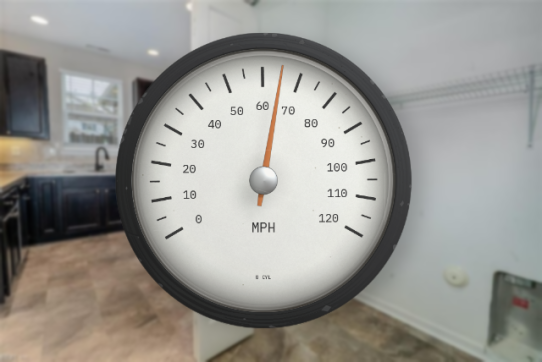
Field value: 65
